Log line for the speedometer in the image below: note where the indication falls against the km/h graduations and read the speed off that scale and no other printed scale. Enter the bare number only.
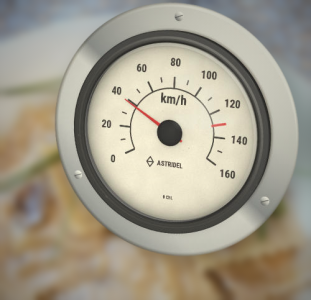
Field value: 40
